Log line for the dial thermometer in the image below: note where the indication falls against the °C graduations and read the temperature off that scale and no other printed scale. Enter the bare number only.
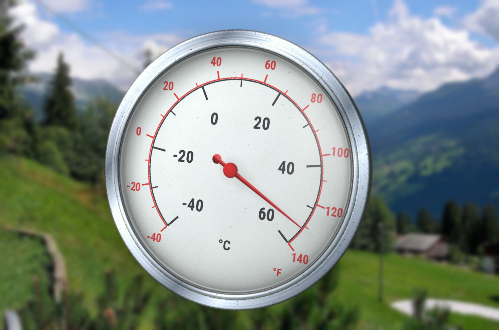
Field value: 55
